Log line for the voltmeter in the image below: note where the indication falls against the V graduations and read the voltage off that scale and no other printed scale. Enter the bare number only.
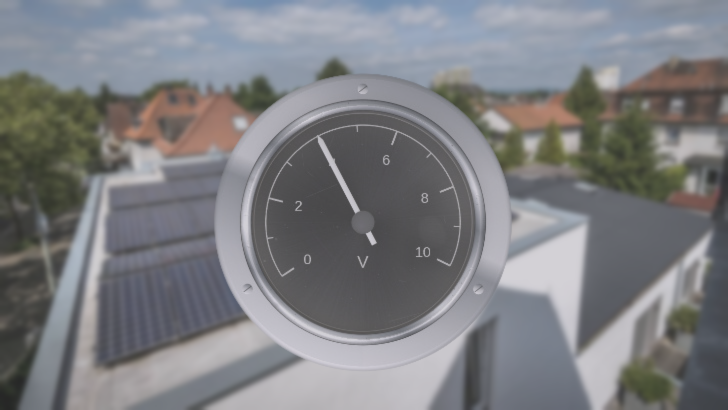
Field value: 4
